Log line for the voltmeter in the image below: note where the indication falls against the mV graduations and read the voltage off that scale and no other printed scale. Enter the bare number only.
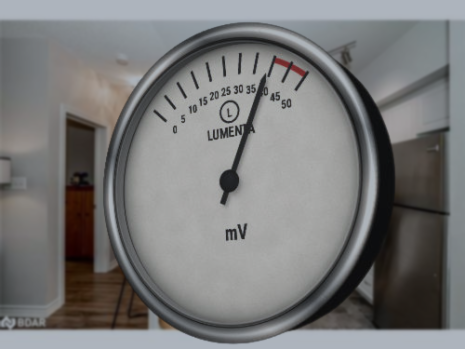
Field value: 40
